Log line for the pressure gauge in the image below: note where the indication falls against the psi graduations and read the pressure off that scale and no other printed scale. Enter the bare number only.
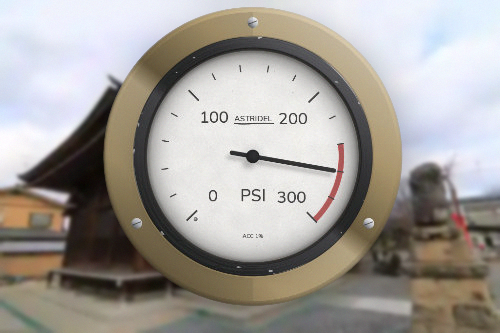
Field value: 260
